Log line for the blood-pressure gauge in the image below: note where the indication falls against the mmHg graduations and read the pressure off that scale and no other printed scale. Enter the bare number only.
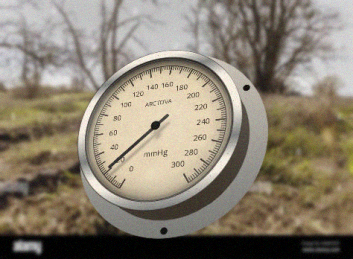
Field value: 20
